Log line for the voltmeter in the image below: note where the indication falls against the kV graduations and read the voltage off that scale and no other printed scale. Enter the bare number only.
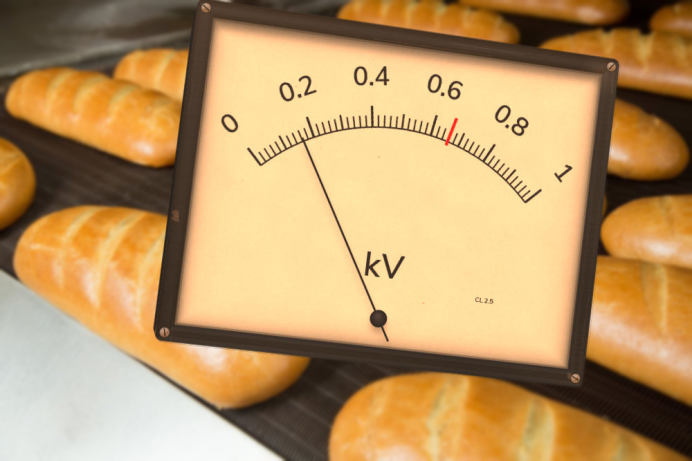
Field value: 0.16
